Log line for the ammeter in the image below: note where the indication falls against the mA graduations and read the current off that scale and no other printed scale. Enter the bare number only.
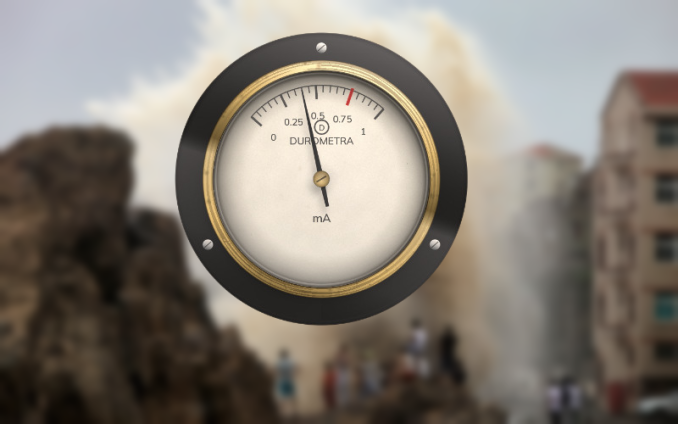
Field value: 0.4
